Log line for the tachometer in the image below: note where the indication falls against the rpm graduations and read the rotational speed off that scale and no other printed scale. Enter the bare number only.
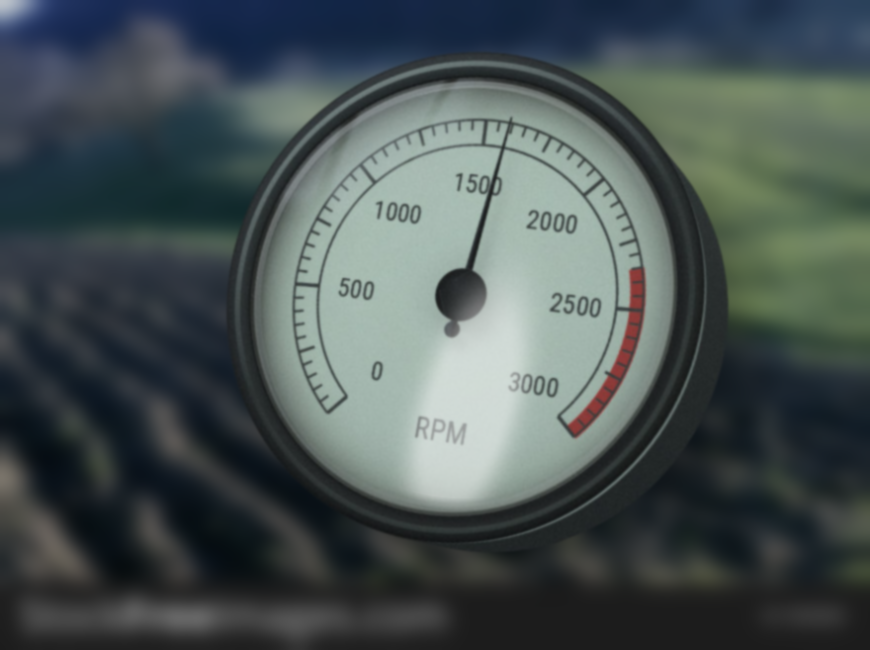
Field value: 1600
